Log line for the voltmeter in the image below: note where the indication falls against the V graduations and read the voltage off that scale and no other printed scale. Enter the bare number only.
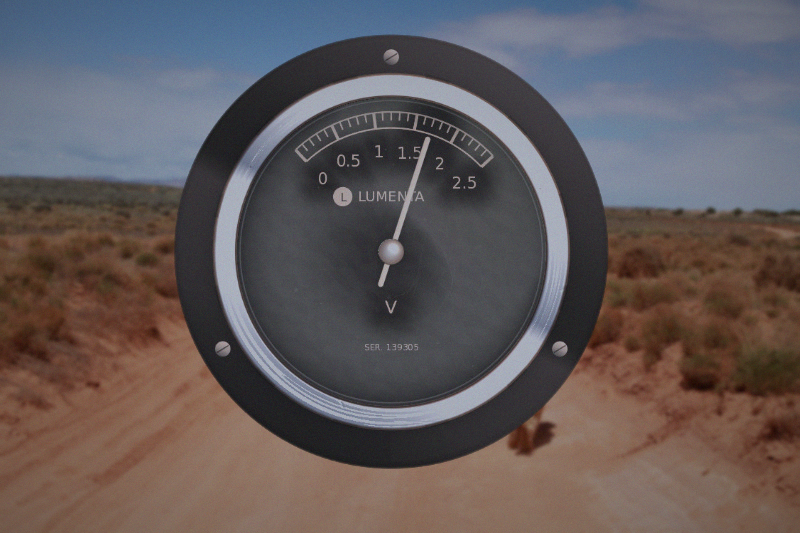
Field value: 1.7
